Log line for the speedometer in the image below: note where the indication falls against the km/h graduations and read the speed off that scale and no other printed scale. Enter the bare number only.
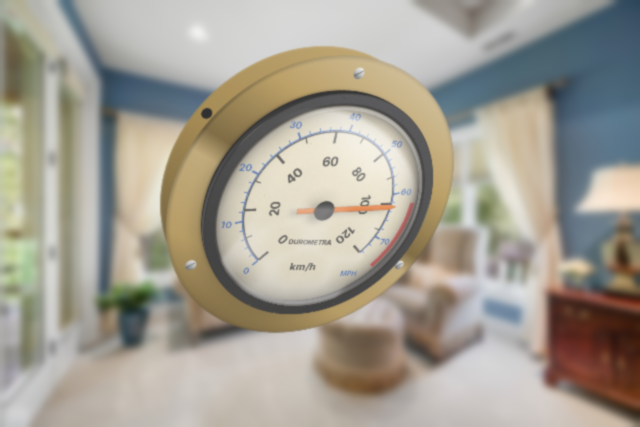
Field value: 100
